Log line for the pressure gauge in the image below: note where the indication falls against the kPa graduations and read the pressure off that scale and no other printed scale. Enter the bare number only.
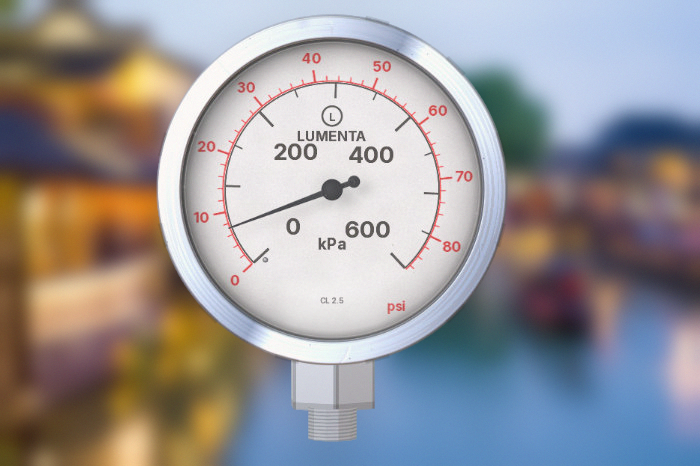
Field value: 50
